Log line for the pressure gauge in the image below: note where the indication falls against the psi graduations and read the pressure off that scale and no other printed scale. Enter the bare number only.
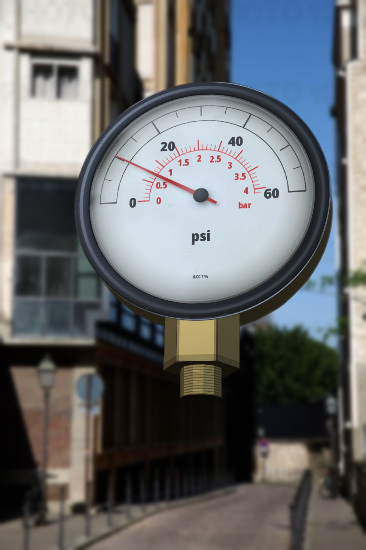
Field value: 10
